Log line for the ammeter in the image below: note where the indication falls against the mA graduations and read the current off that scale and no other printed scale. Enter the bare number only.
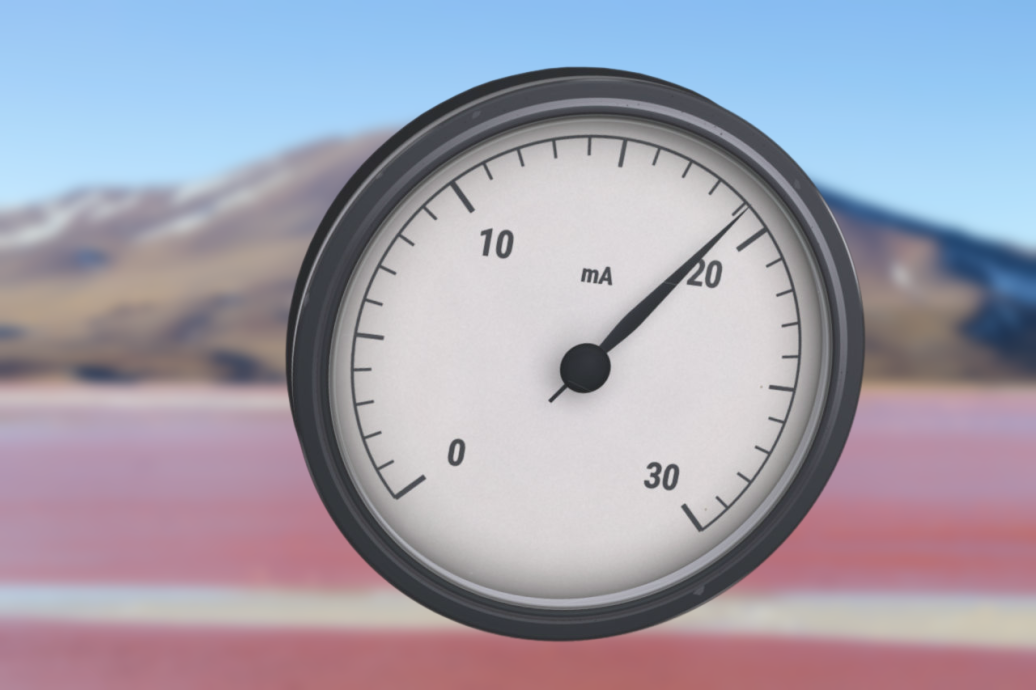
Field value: 19
